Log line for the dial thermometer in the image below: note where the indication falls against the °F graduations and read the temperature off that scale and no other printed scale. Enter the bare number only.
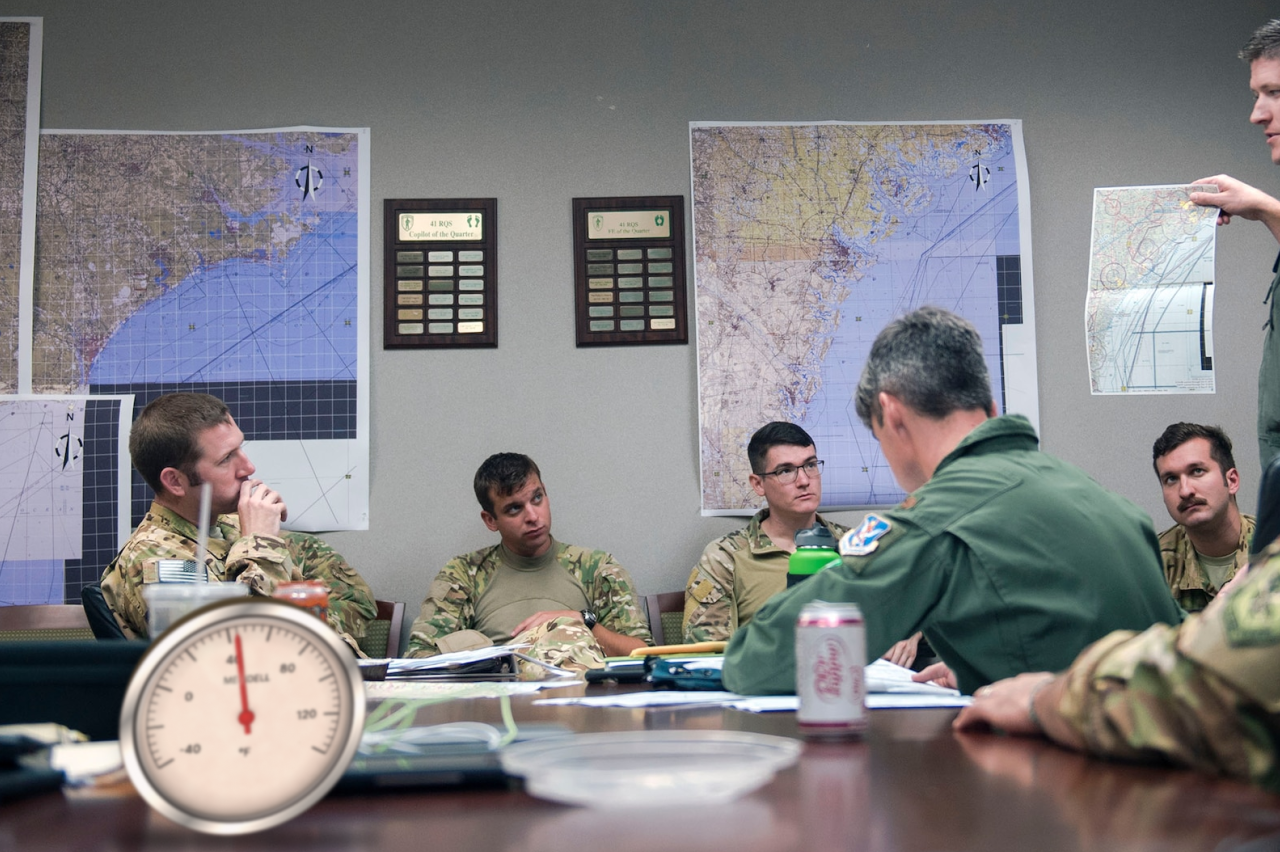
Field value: 44
